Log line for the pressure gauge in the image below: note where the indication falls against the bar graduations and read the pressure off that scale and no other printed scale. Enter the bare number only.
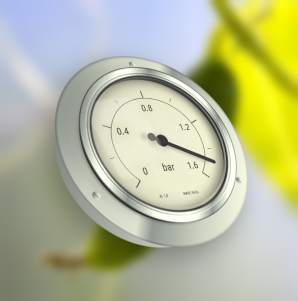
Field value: 1.5
